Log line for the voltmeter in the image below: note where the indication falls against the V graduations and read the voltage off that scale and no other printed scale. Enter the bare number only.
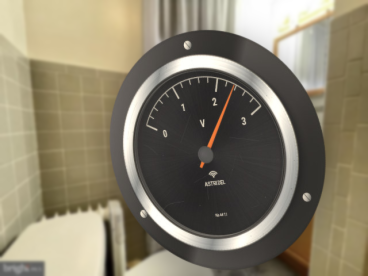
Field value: 2.4
